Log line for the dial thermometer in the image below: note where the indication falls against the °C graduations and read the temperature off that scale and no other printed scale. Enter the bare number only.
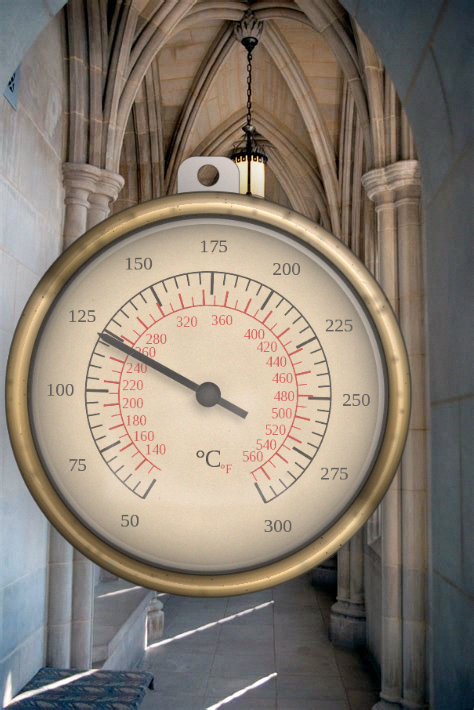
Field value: 122.5
